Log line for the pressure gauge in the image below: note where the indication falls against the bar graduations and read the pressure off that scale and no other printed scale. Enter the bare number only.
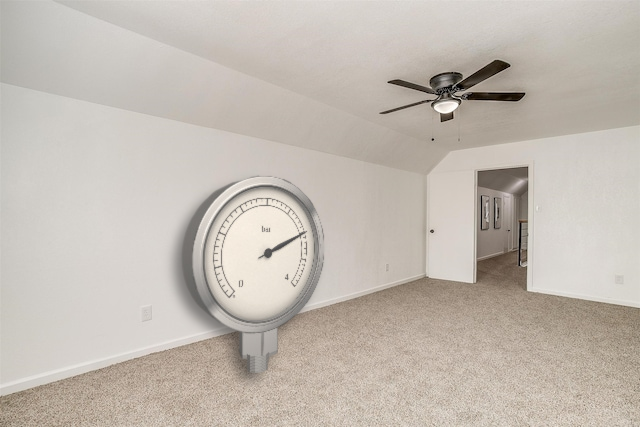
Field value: 3
